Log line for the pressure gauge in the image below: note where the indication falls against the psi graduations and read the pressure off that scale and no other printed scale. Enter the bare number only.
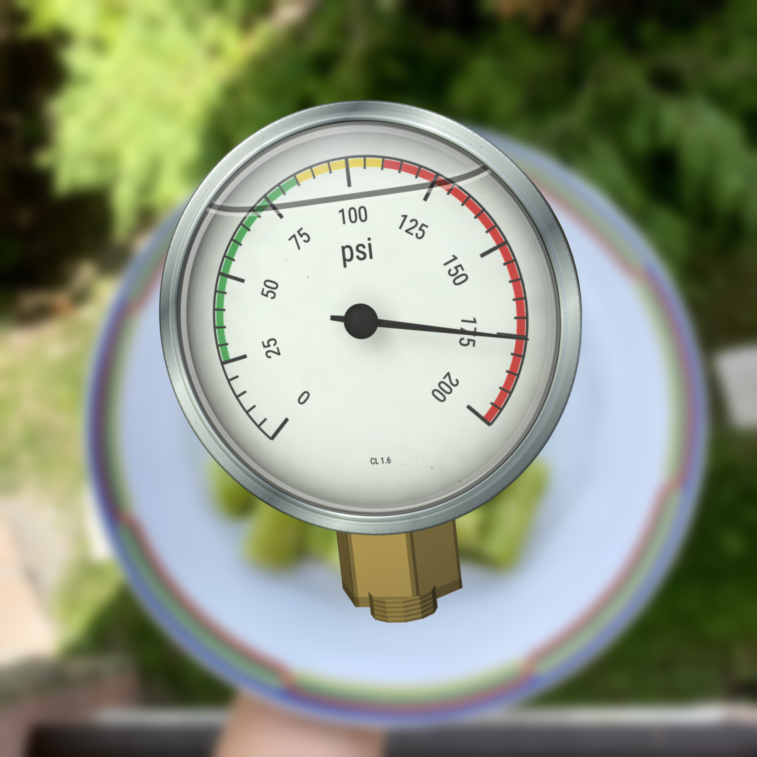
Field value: 175
